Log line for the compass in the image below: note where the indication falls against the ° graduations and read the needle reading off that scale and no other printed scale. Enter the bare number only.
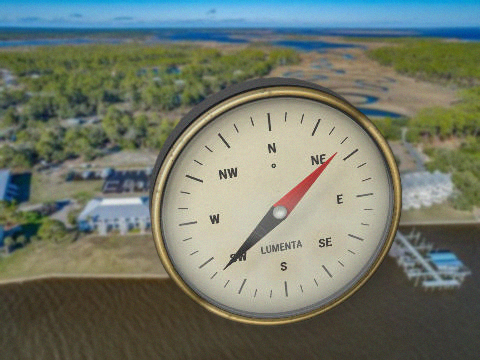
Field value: 50
